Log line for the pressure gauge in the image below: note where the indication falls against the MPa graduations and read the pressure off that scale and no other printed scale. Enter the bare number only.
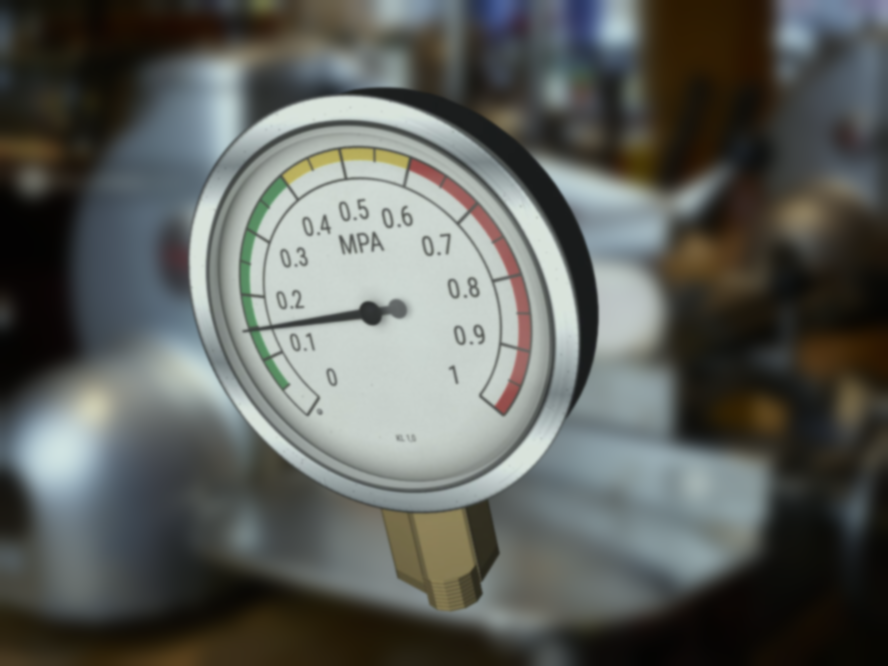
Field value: 0.15
